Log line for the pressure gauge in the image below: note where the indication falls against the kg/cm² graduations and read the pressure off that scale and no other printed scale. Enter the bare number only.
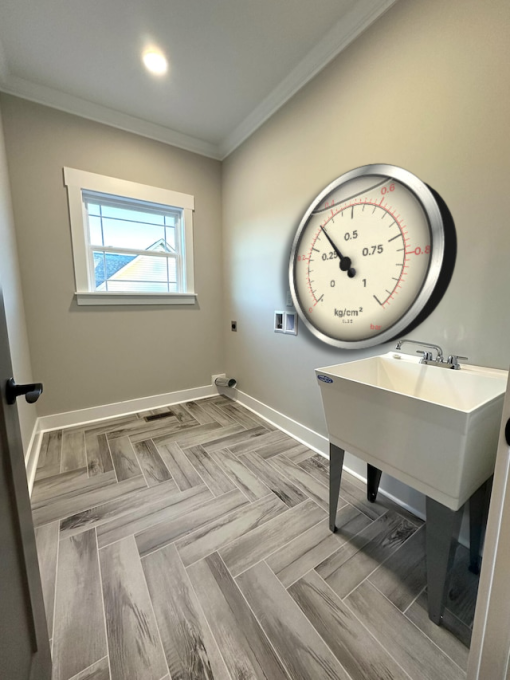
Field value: 0.35
